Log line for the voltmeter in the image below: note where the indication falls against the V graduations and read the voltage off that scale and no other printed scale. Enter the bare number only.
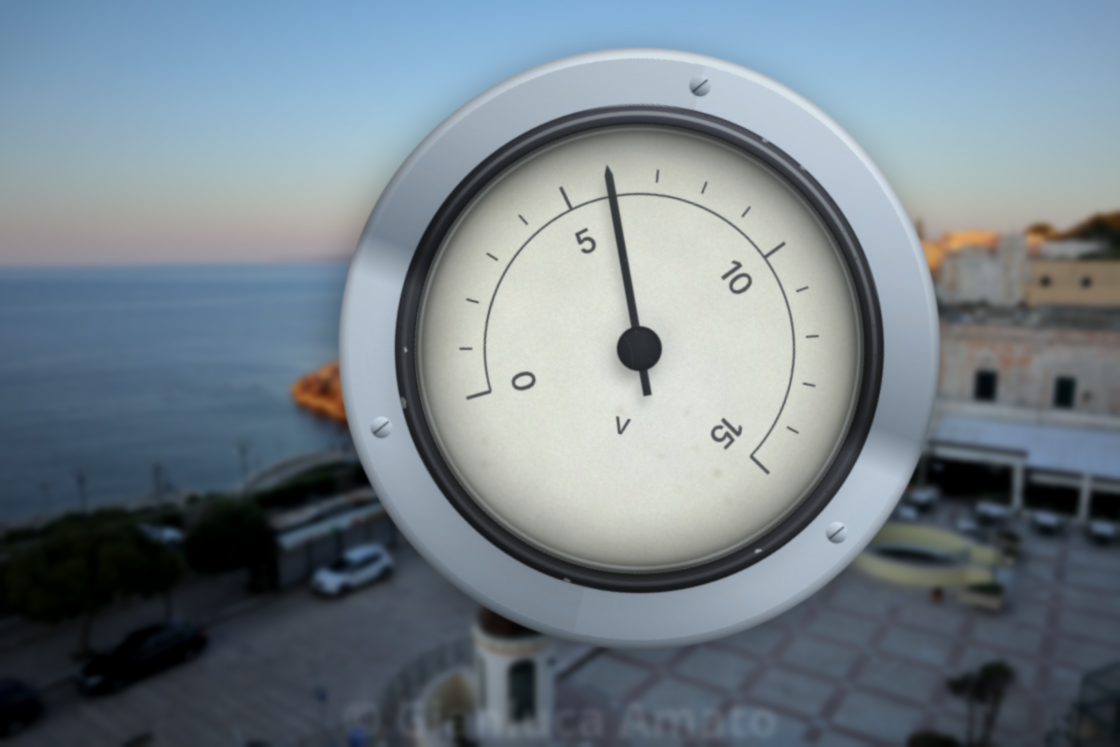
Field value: 6
